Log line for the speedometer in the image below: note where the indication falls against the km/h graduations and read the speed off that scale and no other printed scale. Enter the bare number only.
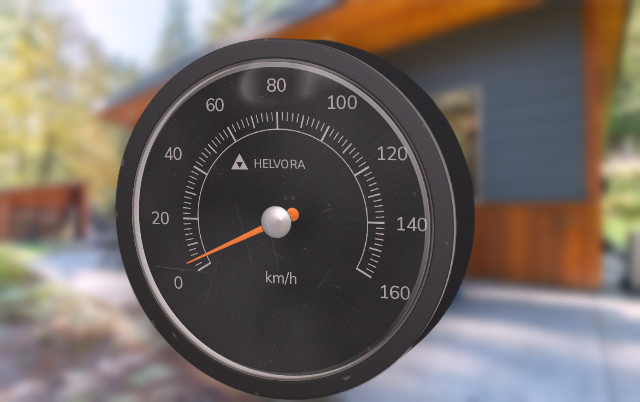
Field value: 4
